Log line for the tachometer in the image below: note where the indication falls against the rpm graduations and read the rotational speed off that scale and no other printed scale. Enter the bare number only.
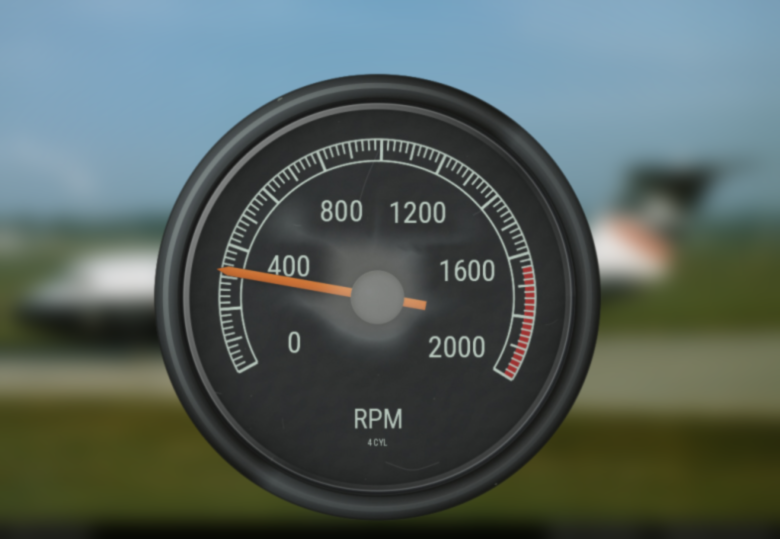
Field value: 320
